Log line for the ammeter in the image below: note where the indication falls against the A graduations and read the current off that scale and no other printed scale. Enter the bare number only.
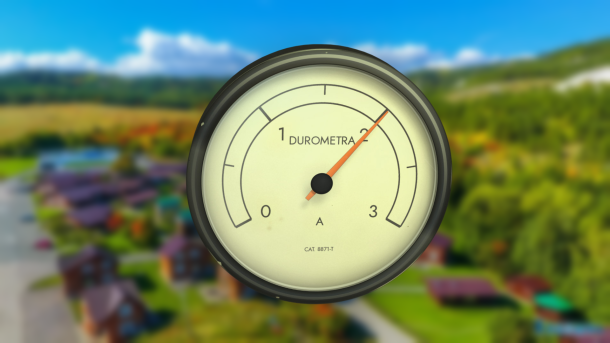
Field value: 2
